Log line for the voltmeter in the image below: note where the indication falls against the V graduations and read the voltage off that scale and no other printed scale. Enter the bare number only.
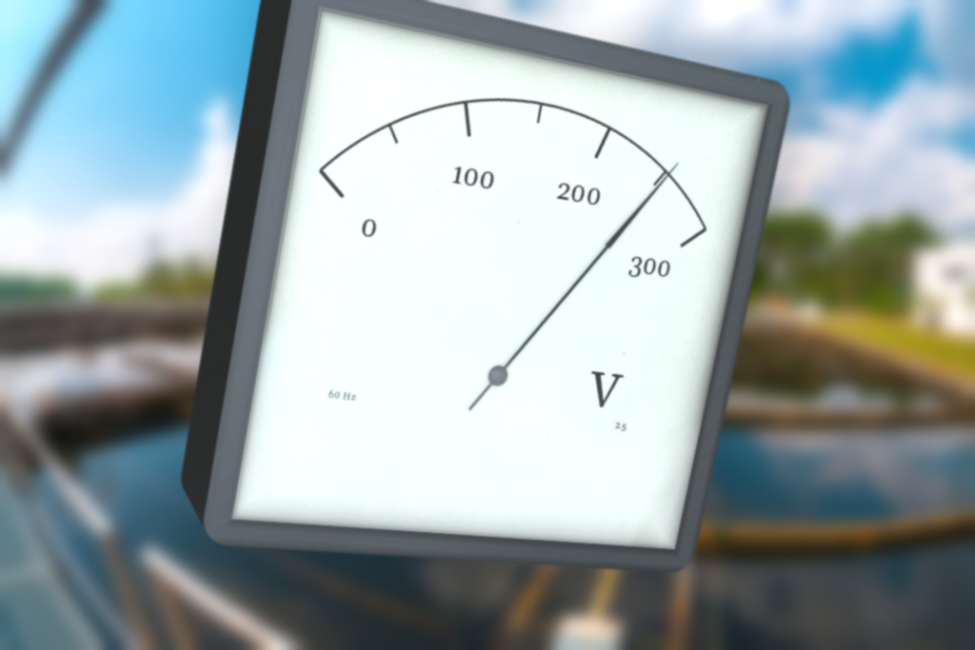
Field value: 250
